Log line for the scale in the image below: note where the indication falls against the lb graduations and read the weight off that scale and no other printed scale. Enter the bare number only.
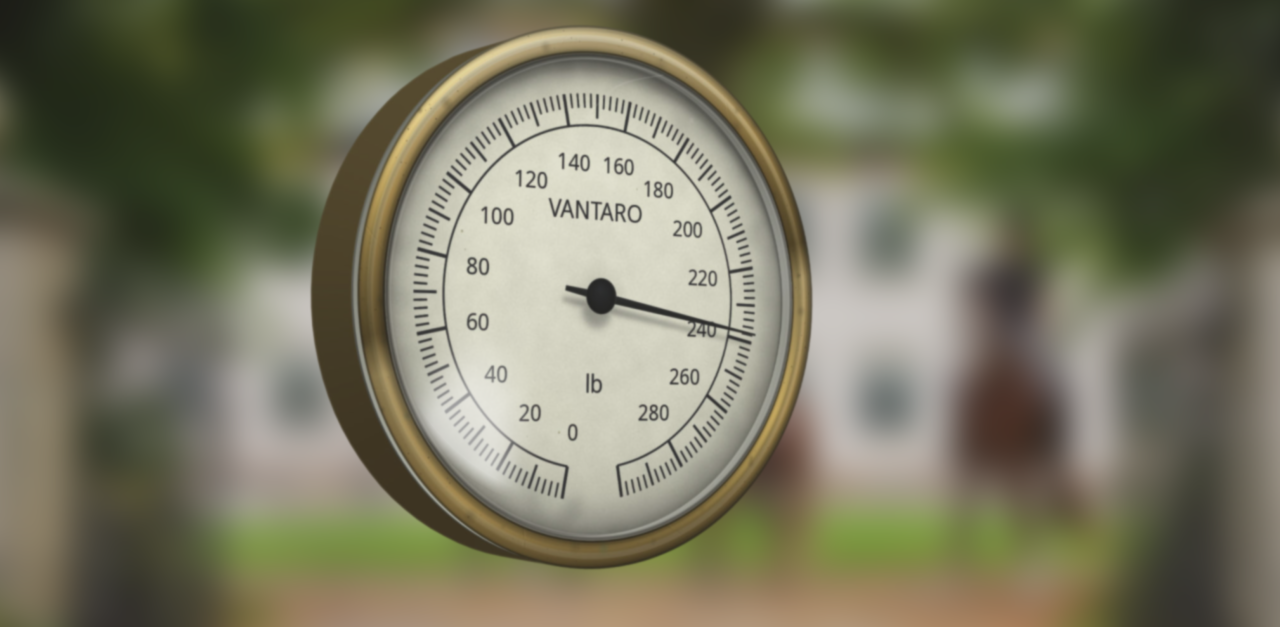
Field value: 238
